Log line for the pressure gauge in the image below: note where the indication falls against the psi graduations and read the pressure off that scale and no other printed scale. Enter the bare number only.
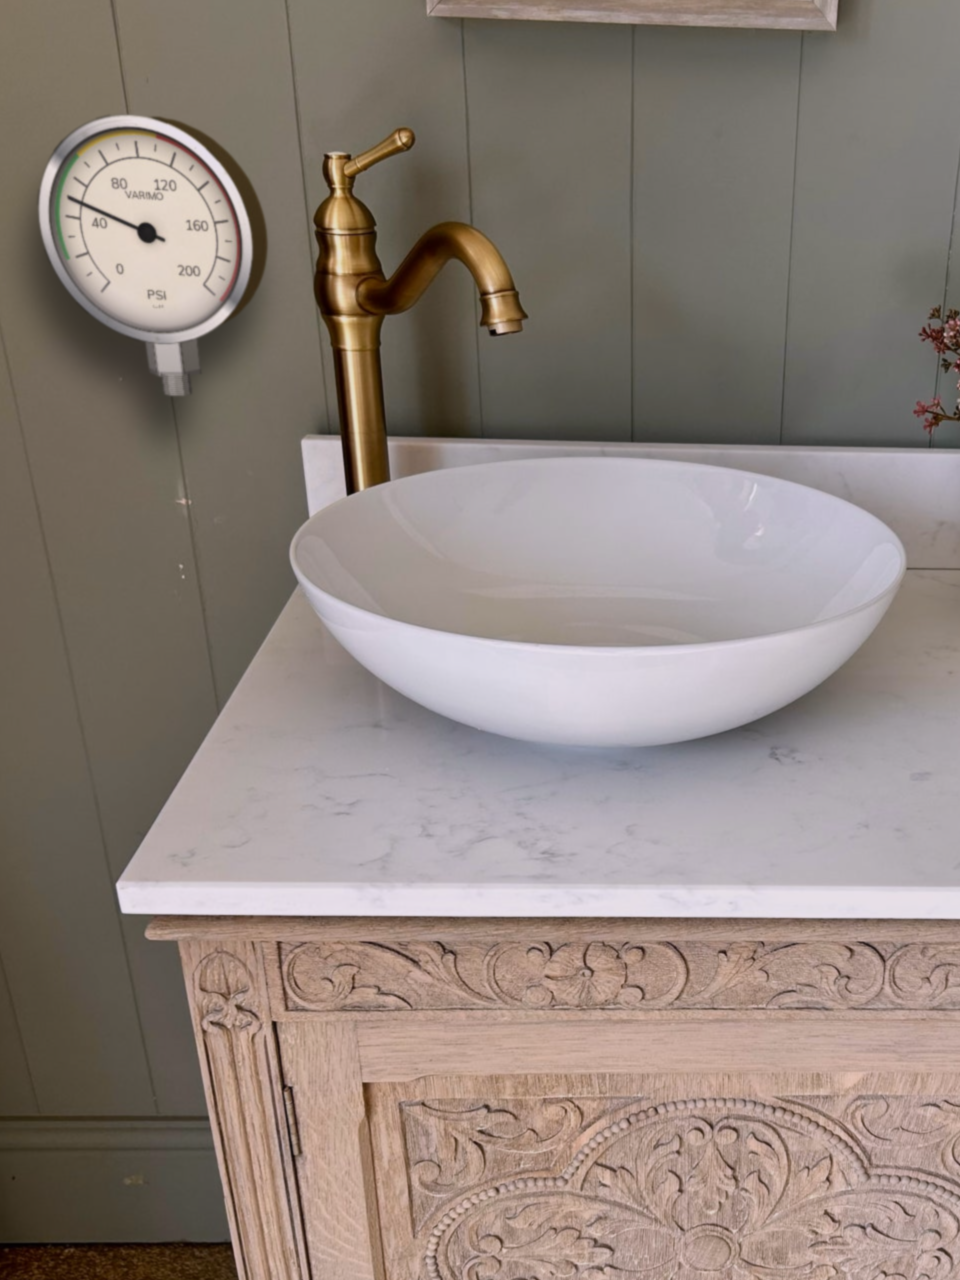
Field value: 50
